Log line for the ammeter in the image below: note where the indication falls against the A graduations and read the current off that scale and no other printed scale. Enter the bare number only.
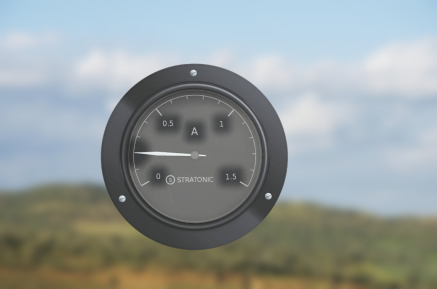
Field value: 0.2
